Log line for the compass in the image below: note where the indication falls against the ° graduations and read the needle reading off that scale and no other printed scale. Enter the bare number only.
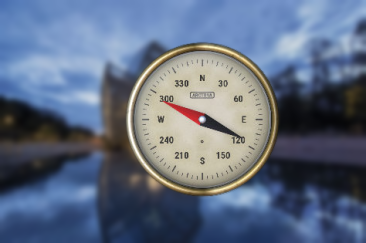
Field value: 295
